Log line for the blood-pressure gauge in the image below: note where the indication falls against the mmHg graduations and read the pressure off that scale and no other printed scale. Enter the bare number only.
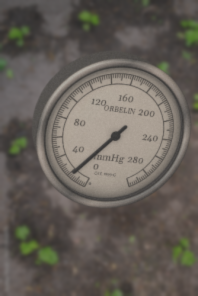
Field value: 20
